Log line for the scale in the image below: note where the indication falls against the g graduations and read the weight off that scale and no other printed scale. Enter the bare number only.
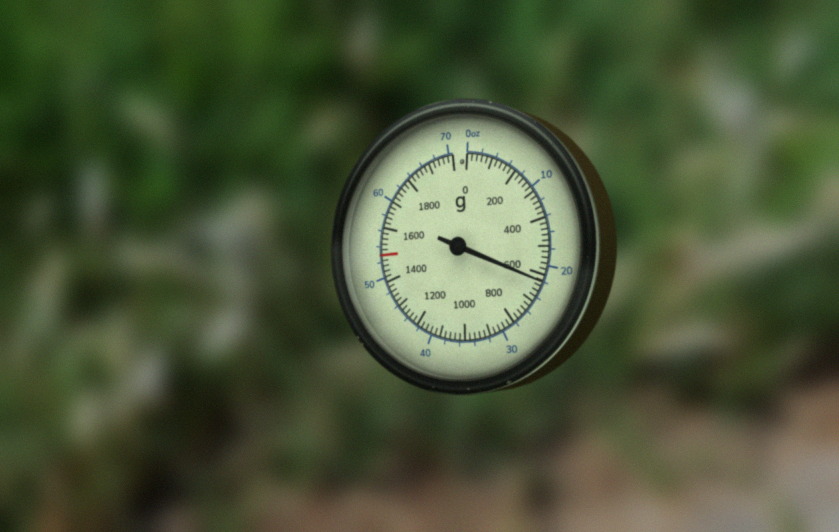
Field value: 620
